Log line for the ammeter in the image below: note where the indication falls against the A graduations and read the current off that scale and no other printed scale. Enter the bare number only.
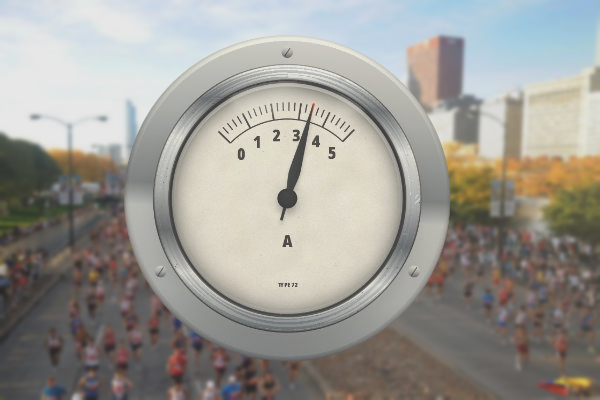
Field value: 3.4
